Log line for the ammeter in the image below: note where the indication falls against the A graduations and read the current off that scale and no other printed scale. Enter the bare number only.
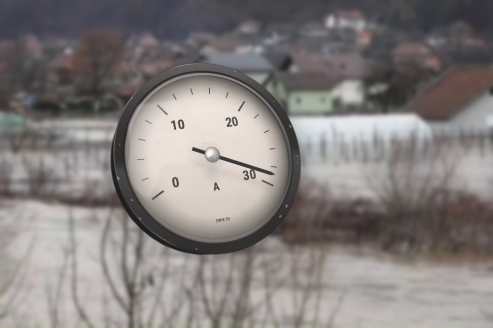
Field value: 29
